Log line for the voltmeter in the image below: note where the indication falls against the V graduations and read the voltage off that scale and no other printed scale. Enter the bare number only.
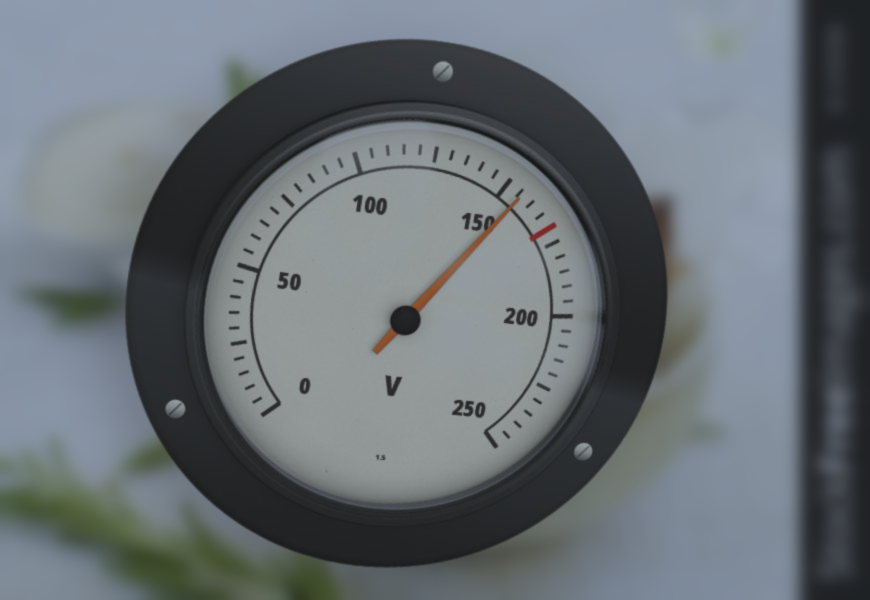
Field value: 155
